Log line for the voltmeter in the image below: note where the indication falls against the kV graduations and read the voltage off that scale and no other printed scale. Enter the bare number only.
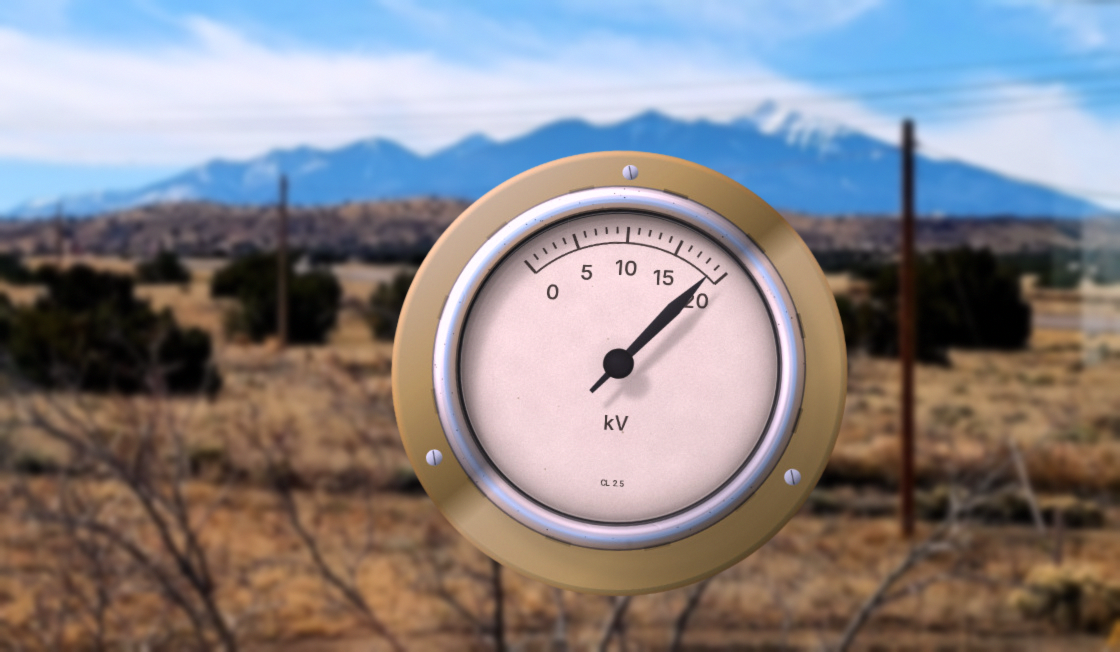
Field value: 19
